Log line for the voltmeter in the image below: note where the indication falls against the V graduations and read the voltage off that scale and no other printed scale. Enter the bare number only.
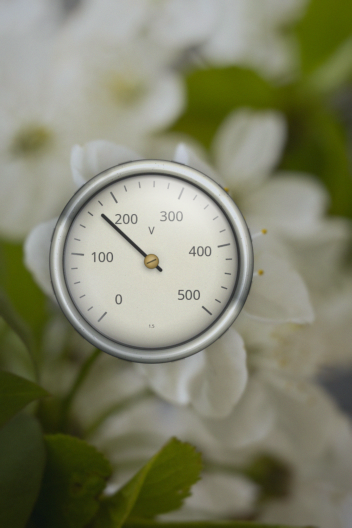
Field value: 170
